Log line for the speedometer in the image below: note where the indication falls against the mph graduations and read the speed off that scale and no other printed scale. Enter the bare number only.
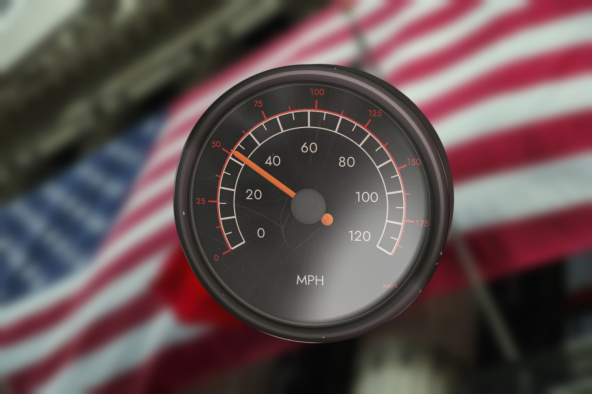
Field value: 32.5
